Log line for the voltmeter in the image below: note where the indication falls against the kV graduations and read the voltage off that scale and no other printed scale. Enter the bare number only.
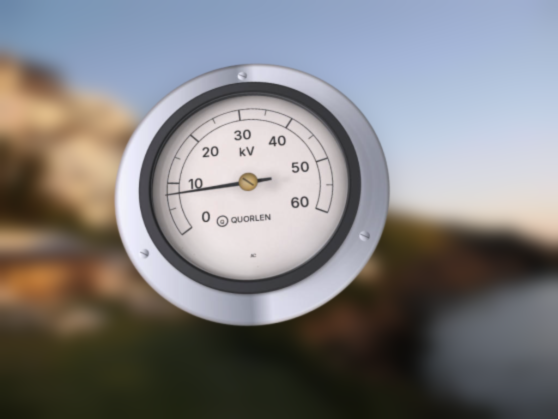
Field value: 7.5
